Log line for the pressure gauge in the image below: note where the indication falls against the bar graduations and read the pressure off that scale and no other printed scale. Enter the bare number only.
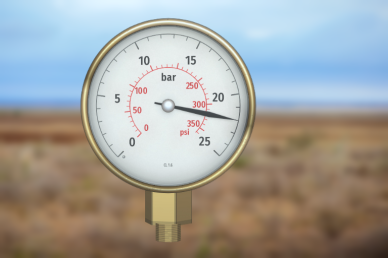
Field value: 22
